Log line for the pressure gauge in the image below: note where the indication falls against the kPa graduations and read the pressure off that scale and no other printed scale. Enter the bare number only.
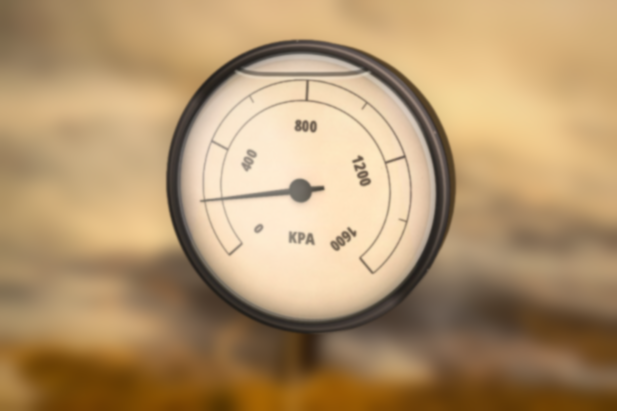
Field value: 200
